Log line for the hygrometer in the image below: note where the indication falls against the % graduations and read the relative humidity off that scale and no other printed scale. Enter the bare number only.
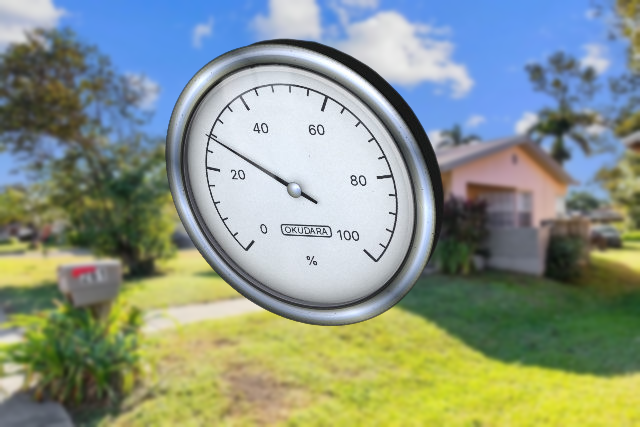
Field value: 28
